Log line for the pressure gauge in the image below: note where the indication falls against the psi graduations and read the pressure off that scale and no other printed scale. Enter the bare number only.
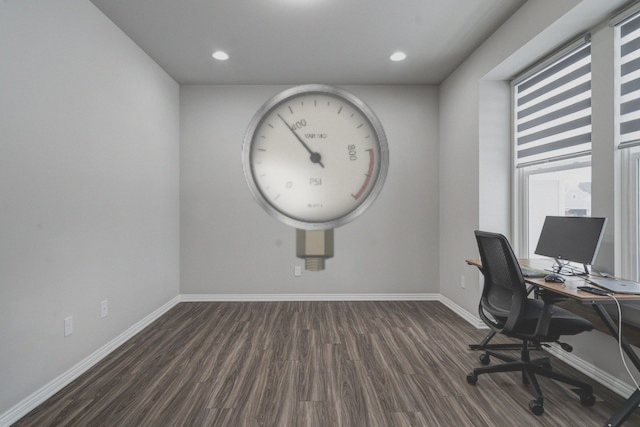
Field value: 350
